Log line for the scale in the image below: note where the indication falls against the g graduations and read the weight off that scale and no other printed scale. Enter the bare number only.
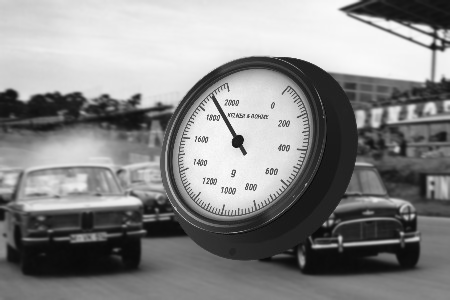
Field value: 1900
